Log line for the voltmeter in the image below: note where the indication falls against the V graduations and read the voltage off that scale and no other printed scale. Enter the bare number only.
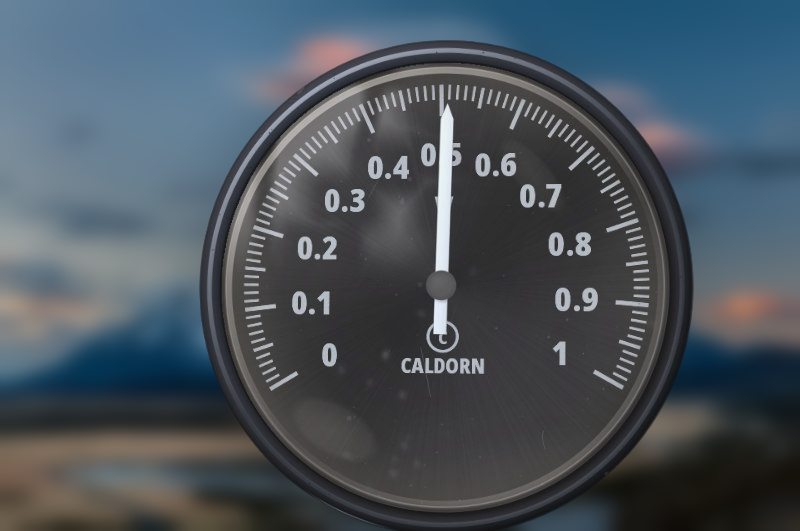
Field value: 0.51
